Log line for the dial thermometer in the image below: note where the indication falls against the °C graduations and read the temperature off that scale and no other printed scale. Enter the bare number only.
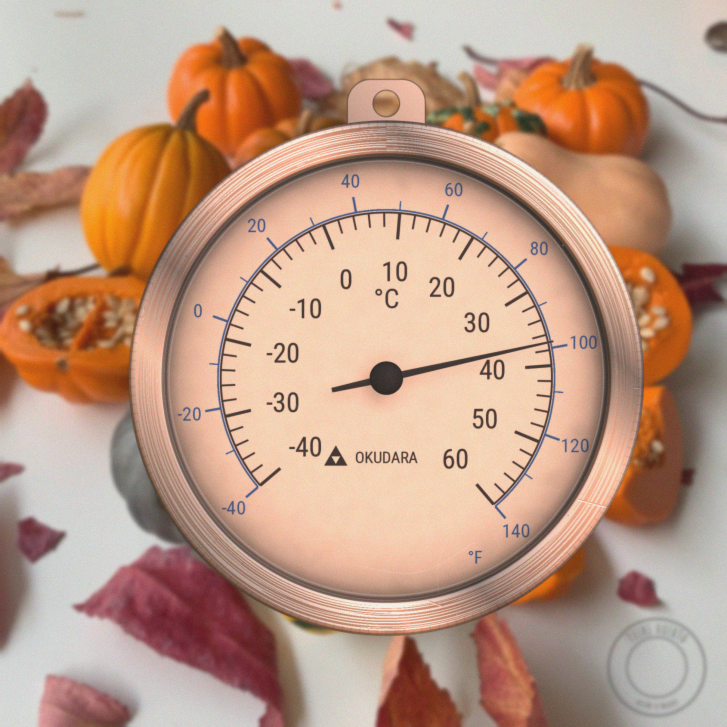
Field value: 37
